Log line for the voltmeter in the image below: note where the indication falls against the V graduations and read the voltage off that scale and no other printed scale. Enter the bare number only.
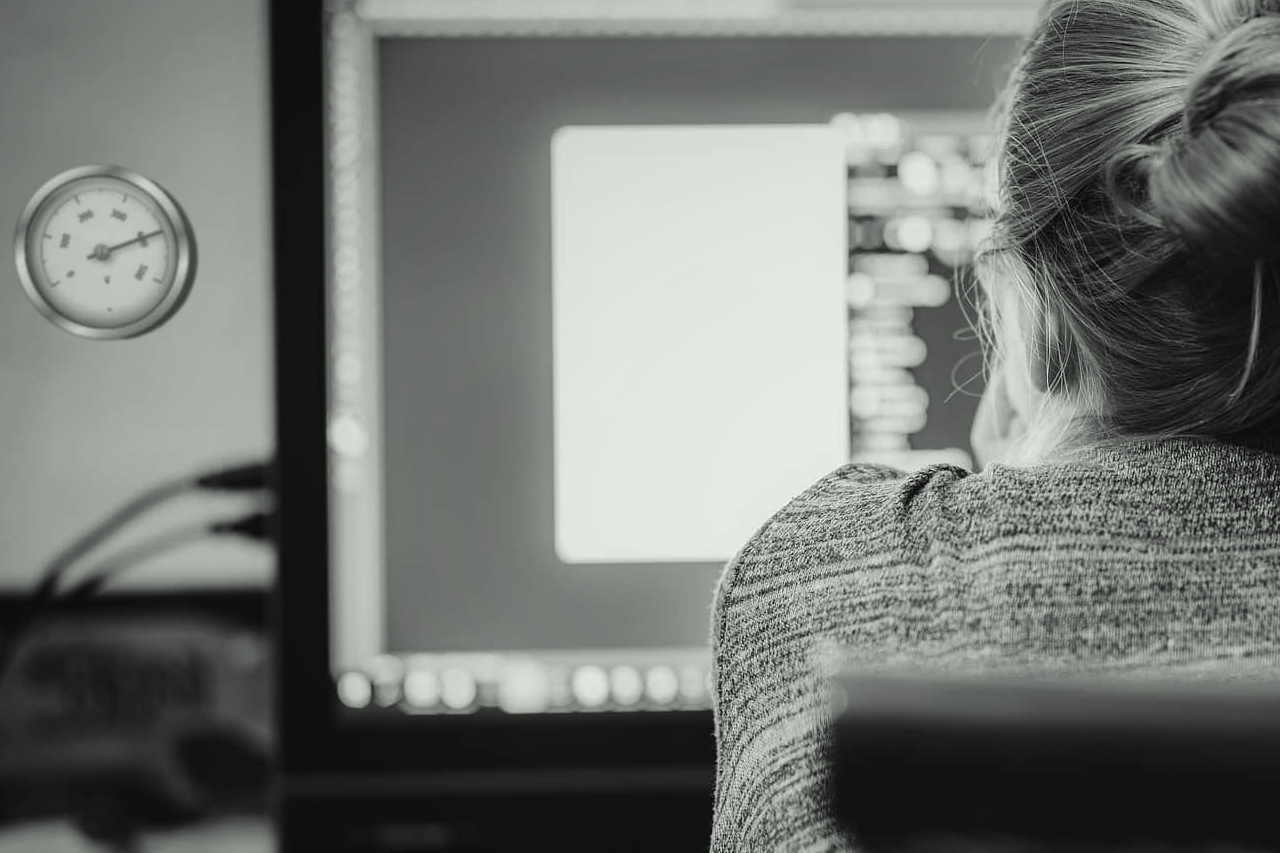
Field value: 400
